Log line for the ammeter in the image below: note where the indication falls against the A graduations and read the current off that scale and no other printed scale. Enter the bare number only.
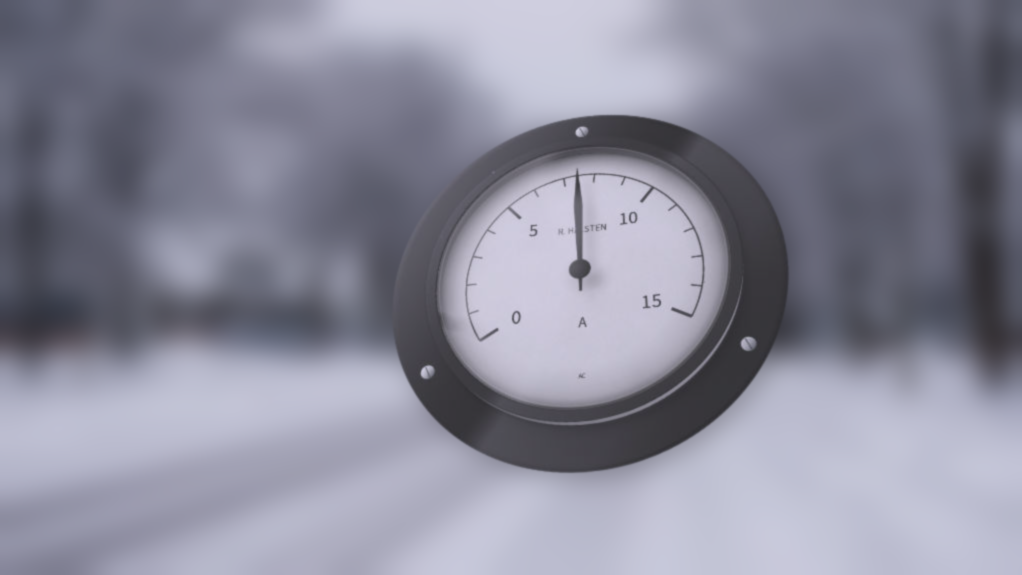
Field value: 7.5
